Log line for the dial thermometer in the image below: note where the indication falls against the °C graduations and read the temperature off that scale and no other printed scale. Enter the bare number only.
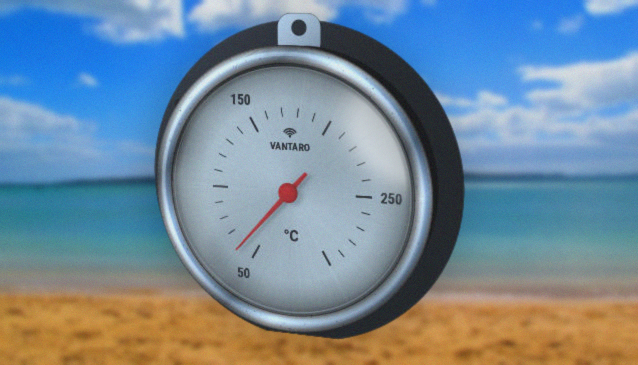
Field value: 60
